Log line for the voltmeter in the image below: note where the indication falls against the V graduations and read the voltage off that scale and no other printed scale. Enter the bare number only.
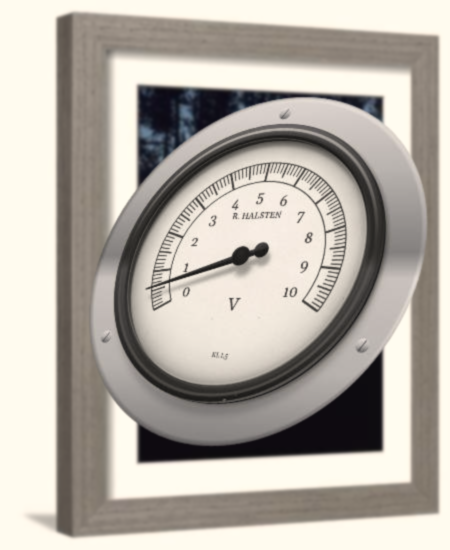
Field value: 0.5
